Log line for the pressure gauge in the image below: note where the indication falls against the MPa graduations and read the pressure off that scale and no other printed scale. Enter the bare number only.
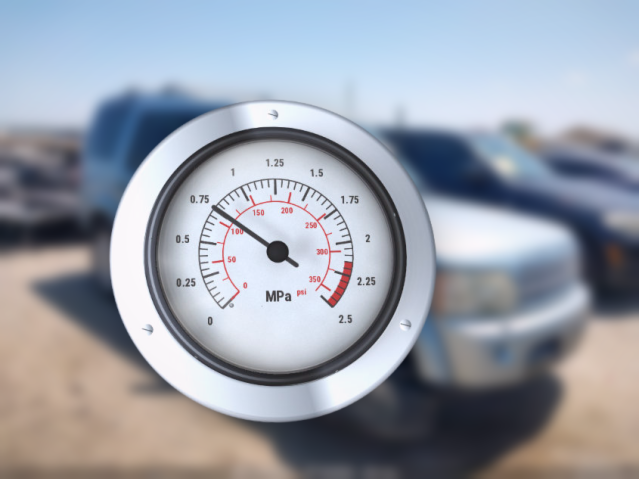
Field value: 0.75
